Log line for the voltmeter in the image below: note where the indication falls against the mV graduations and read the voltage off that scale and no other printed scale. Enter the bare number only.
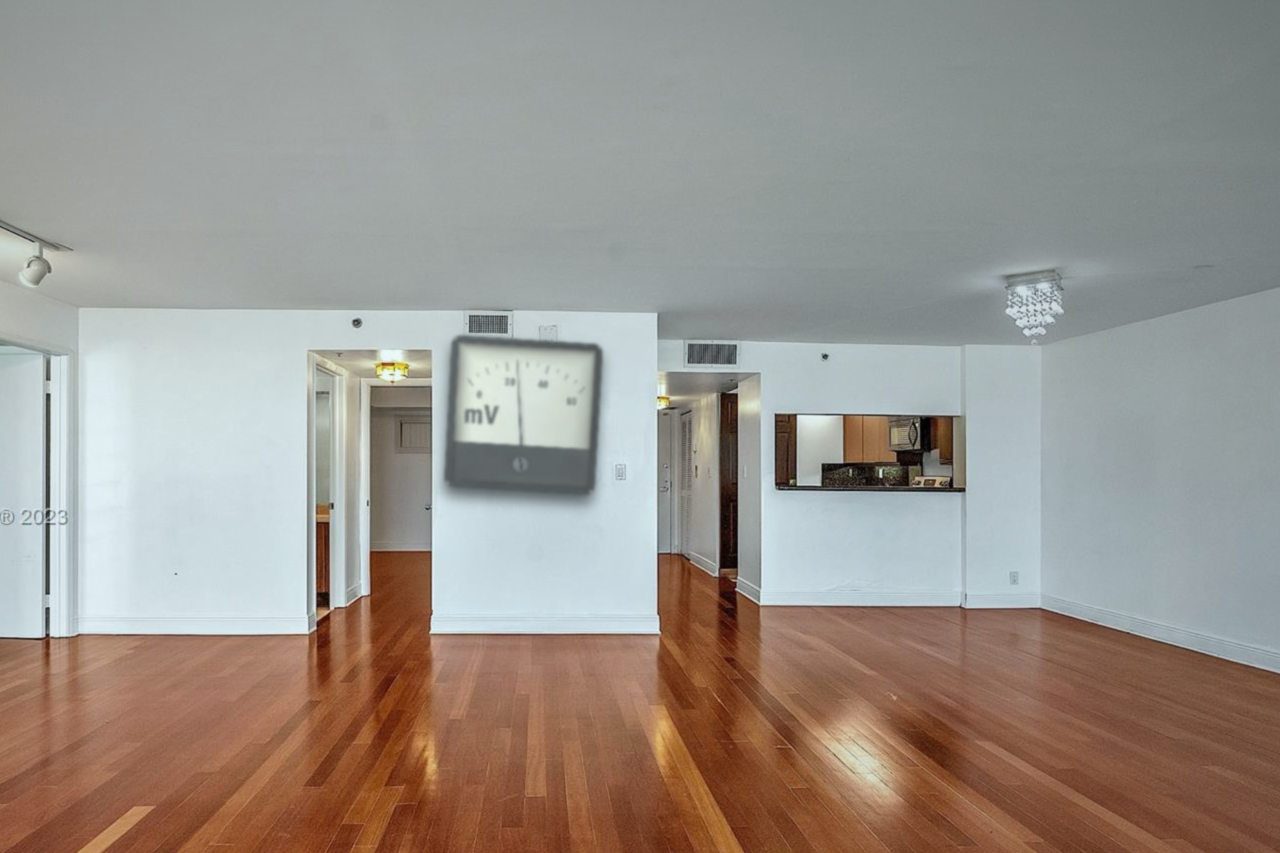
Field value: 25
